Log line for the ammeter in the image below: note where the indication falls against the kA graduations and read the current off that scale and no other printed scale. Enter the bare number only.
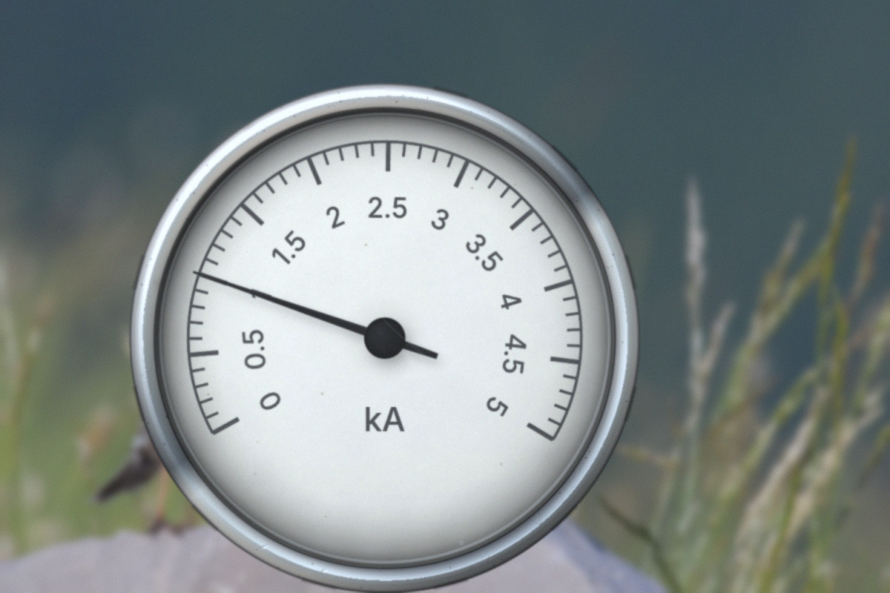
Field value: 1
